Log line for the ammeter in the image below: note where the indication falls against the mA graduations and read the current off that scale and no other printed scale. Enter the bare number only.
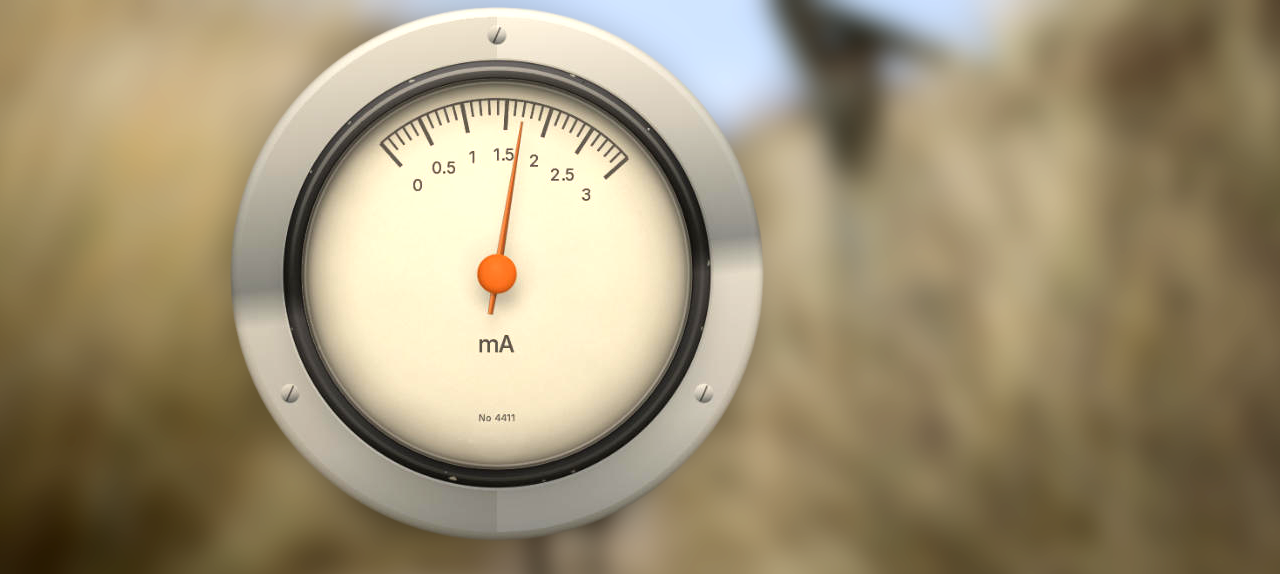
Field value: 1.7
